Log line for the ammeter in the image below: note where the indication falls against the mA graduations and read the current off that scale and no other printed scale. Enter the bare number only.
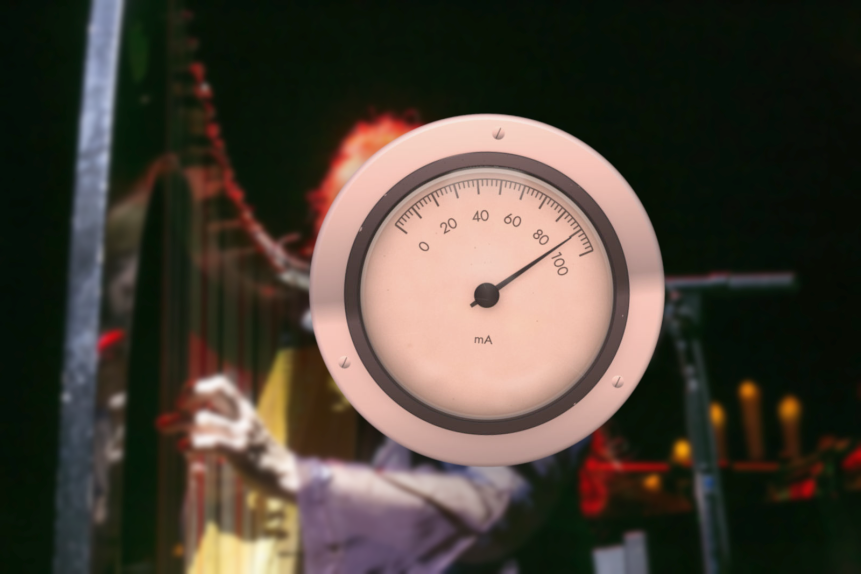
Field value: 90
